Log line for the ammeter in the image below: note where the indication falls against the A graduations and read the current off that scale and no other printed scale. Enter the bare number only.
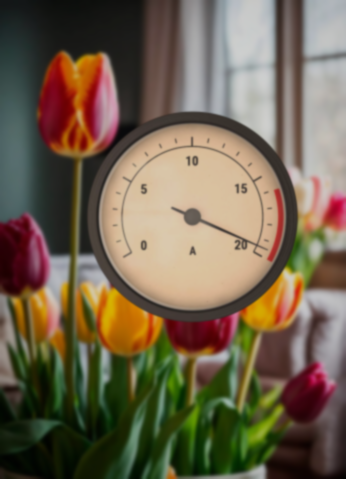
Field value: 19.5
